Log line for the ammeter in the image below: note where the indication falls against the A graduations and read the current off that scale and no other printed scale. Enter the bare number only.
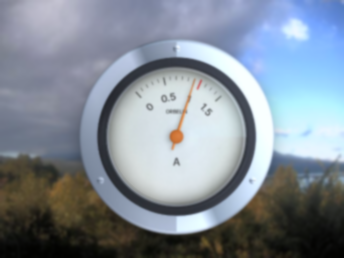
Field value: 1
